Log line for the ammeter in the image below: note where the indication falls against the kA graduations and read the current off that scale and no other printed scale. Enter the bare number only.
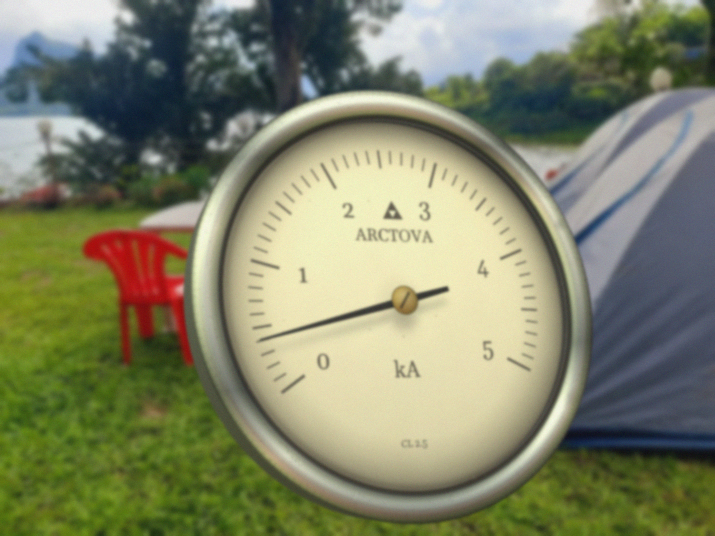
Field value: 0.4
